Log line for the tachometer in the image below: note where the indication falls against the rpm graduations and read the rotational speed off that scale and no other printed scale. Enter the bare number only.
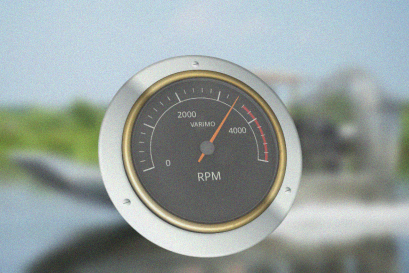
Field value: 3400
